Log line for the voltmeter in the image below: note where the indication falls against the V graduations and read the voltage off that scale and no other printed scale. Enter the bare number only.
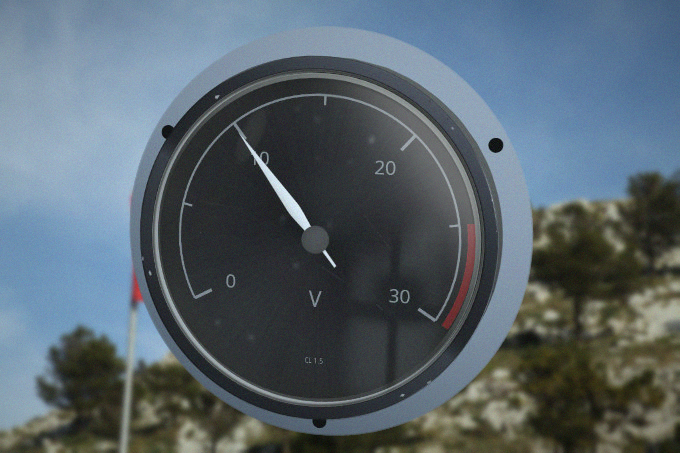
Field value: 10
